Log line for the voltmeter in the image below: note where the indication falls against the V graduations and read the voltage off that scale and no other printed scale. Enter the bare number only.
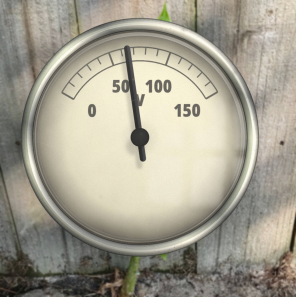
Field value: 65
